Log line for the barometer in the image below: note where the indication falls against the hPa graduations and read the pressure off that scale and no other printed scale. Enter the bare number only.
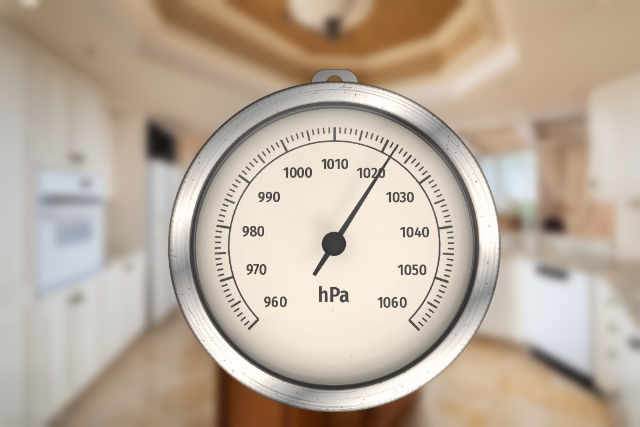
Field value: 1022
